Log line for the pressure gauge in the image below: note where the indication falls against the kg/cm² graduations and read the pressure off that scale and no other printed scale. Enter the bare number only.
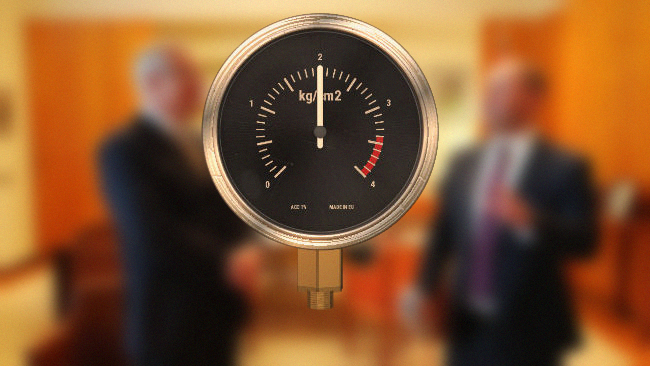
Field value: 2
